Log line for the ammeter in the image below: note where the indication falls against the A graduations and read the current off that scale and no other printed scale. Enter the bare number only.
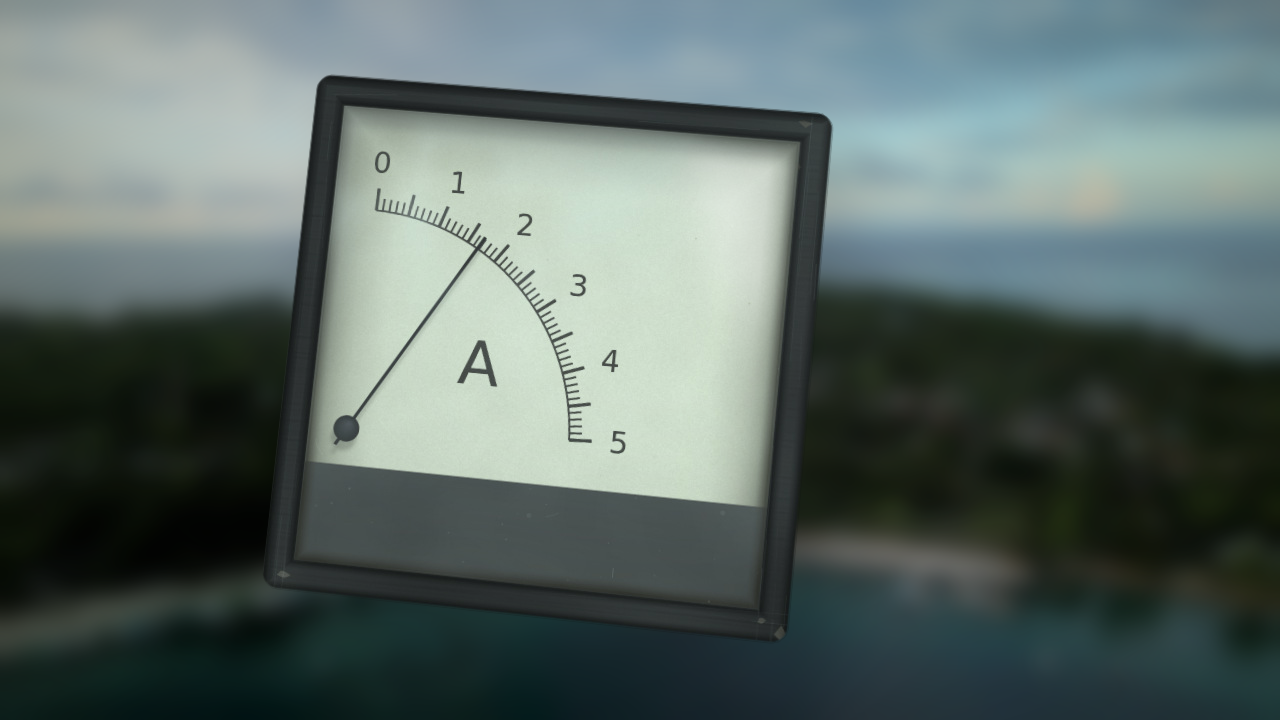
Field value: 1.7
